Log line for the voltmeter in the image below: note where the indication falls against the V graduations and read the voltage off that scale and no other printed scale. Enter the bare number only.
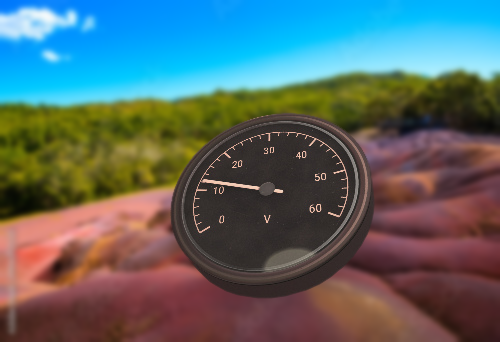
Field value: 12
